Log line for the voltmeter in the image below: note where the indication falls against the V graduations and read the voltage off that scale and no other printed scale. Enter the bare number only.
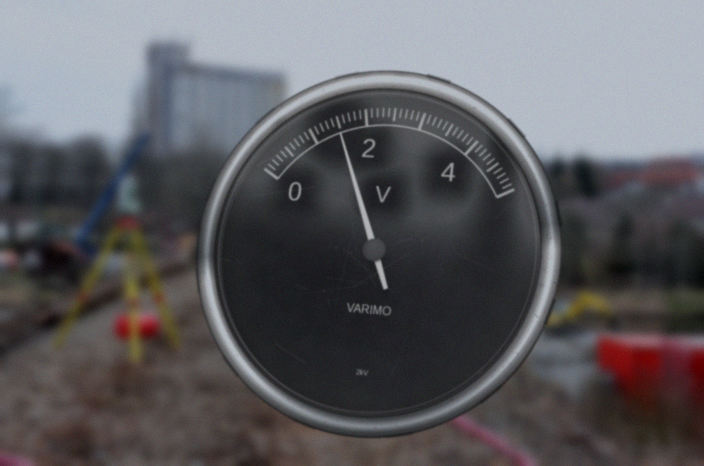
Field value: 1.5
